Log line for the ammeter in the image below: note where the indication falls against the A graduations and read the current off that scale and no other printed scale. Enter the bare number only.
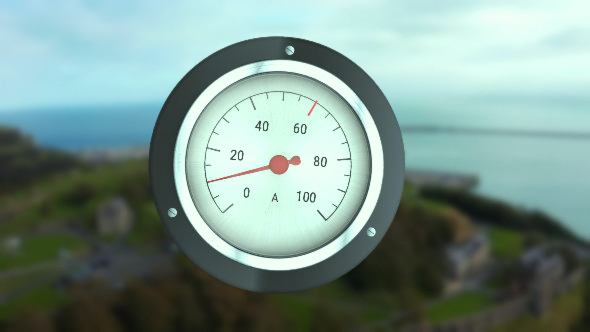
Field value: 10
